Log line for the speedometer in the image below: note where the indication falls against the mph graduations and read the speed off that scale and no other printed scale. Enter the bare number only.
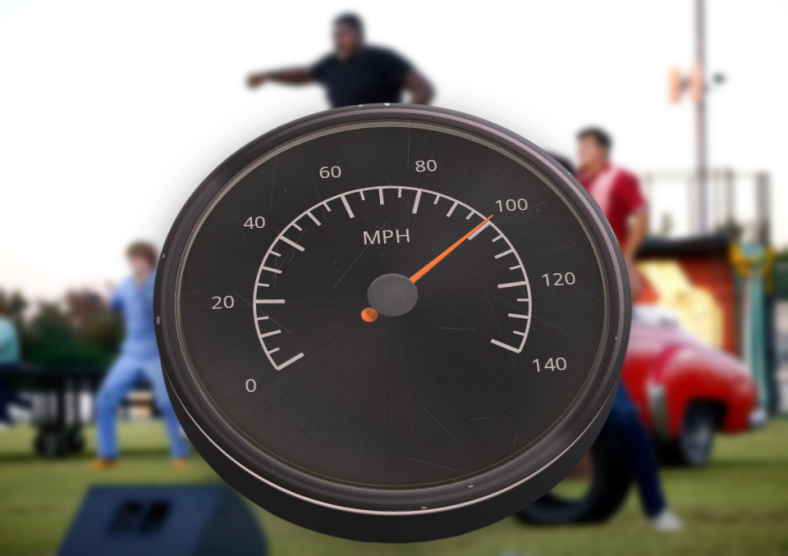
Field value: 100
